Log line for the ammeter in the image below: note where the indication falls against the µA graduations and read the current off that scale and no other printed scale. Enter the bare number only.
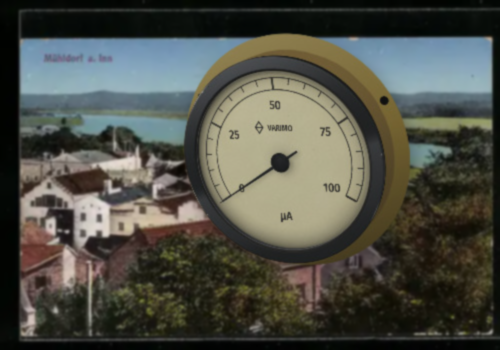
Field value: 0
